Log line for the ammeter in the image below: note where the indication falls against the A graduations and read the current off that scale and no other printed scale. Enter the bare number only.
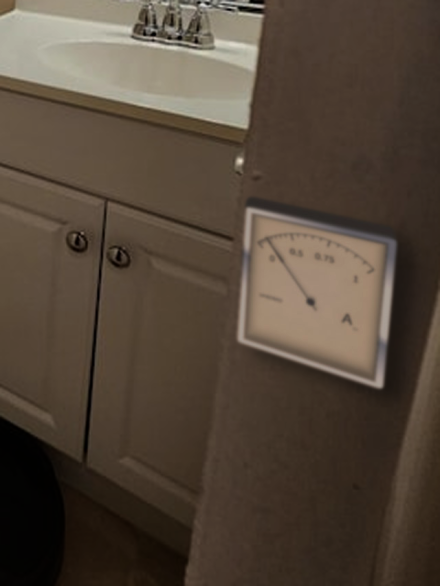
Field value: 0.25
